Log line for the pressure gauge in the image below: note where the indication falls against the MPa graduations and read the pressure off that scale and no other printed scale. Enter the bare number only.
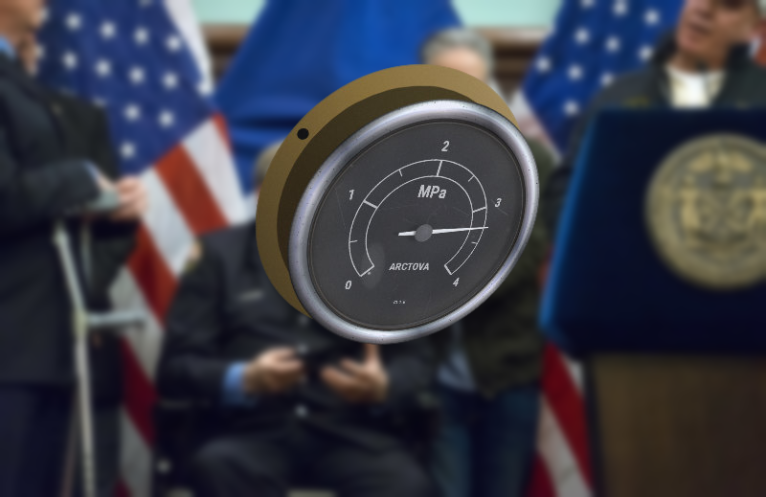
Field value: 3.25
